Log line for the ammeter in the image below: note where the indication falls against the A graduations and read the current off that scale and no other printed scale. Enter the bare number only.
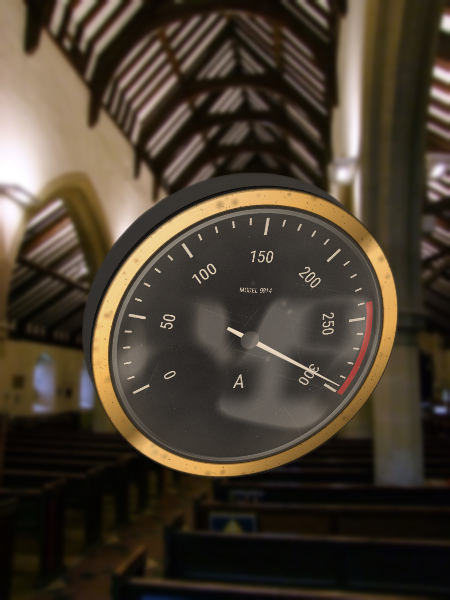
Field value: 295
